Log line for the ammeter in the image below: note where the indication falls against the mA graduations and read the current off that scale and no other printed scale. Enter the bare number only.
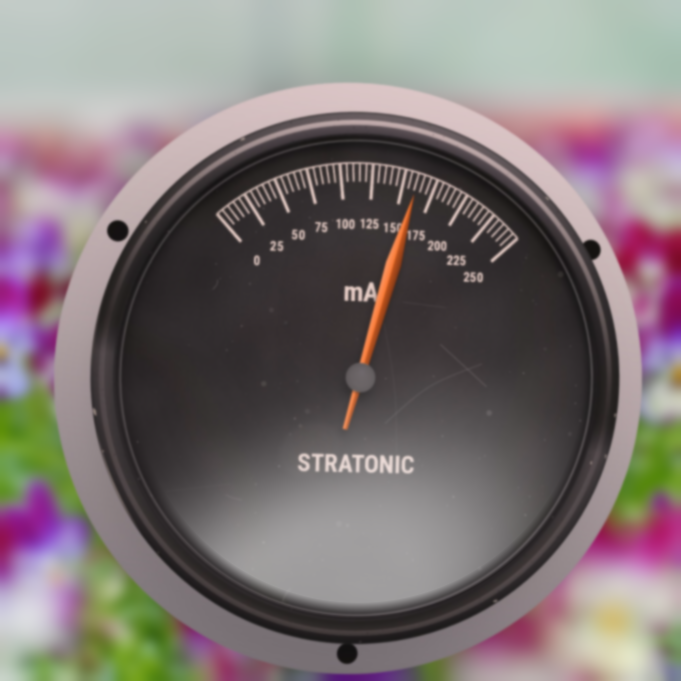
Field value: 160
